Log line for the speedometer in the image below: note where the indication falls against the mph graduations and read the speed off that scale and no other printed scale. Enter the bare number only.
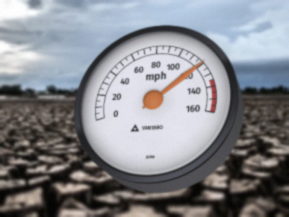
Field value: 120
